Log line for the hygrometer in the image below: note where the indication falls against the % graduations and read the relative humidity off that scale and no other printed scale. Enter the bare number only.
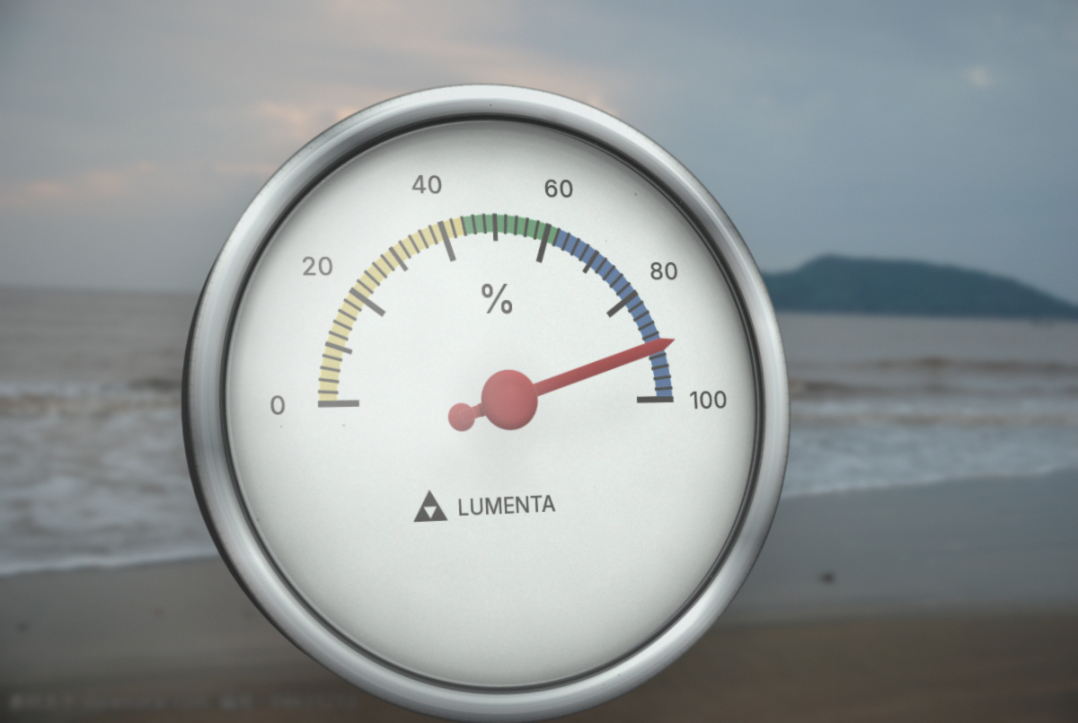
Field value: 90
